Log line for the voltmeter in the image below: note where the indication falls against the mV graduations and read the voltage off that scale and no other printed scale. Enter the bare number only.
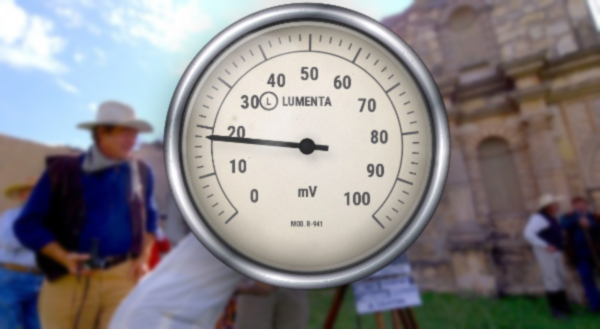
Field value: 18
